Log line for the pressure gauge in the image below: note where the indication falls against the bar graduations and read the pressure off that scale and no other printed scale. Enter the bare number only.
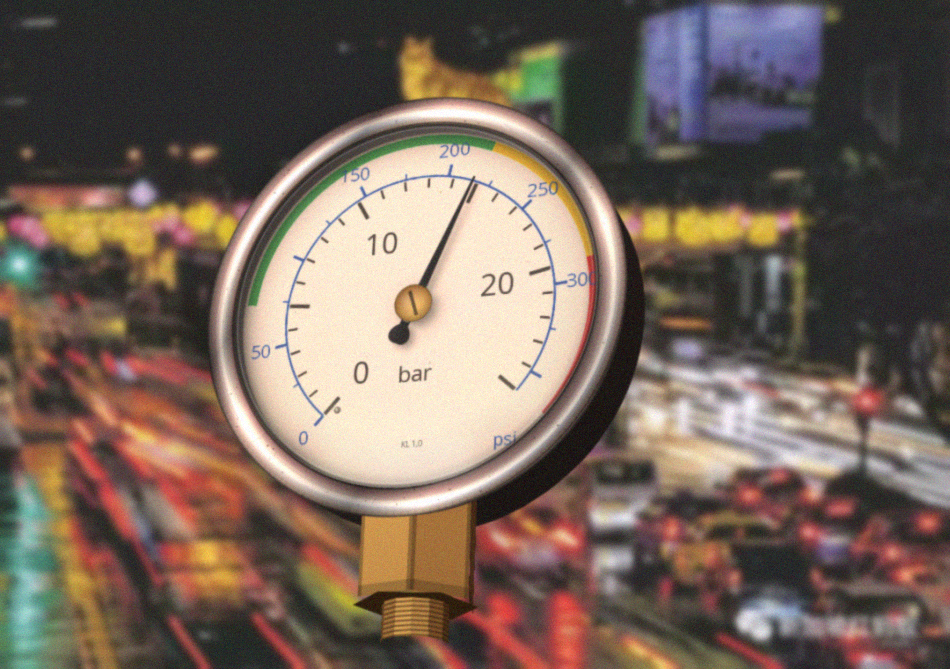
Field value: 15
